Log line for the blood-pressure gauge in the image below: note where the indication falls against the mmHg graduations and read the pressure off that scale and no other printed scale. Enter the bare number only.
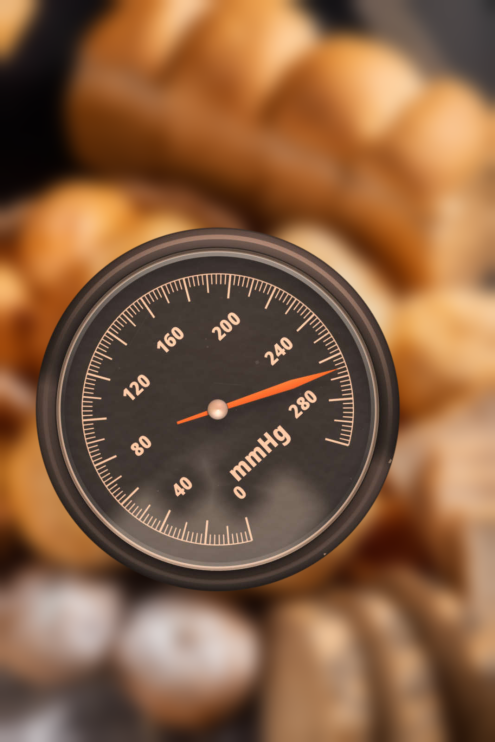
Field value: 266
